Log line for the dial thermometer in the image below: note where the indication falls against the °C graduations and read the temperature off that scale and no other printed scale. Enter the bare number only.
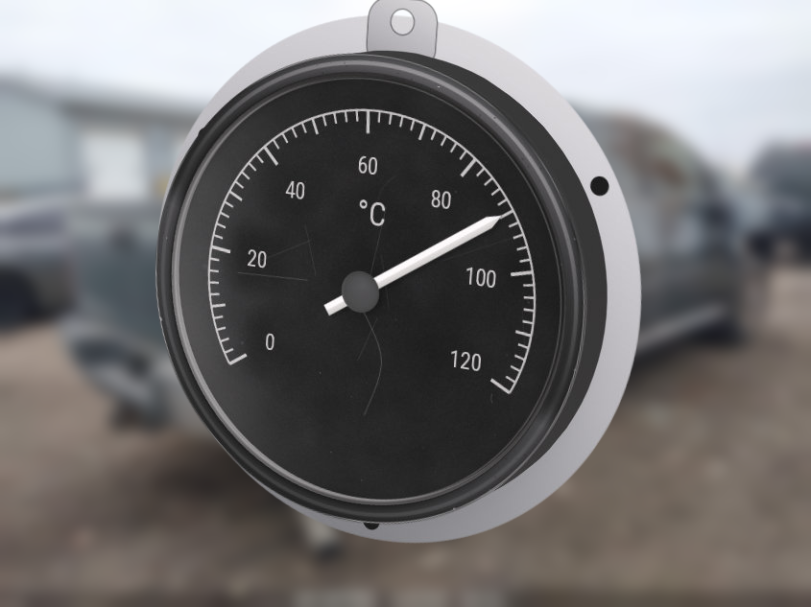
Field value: 90
